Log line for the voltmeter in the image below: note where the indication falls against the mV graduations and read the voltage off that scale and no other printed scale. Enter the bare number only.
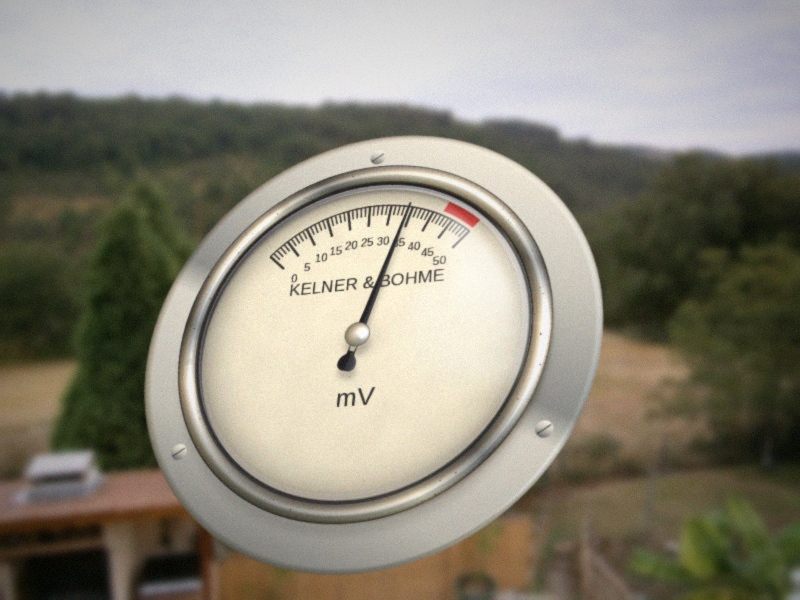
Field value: 35
